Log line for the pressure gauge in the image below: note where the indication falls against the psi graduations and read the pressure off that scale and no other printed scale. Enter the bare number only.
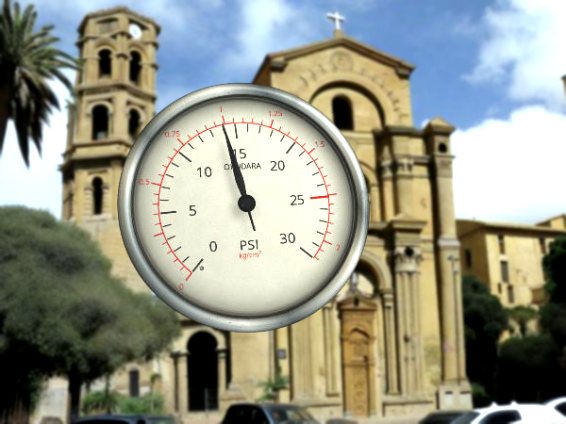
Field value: 14
